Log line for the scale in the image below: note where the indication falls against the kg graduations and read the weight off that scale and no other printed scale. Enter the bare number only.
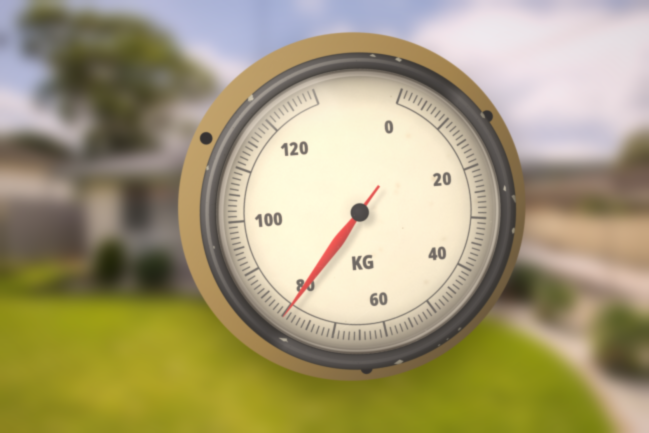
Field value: 80
